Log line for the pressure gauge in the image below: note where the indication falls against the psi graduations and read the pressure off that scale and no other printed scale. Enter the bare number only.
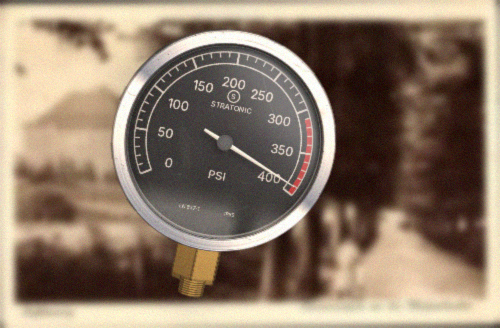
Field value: 390
